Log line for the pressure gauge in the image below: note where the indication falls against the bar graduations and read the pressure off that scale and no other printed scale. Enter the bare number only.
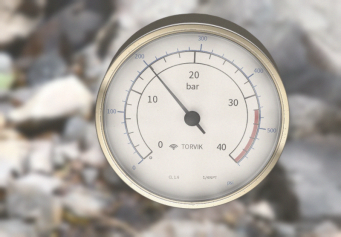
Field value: 14
